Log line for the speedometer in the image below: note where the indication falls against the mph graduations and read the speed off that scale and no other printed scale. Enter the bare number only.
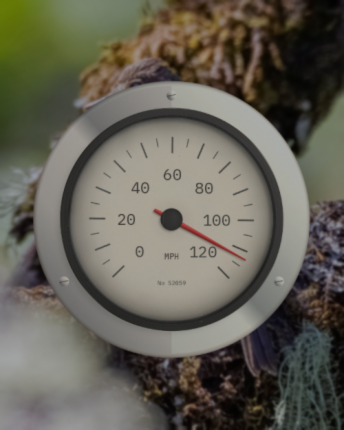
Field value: 112.5
